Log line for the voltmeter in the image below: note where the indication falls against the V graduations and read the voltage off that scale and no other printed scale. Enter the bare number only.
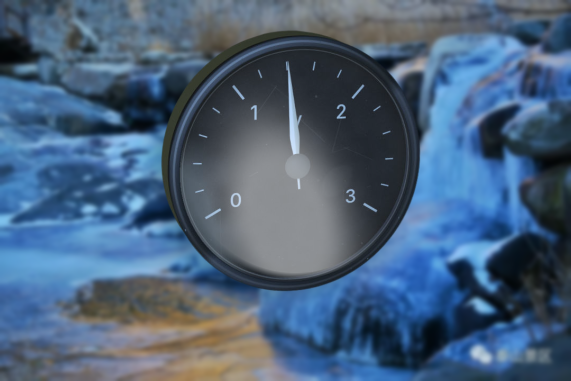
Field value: 1.4
